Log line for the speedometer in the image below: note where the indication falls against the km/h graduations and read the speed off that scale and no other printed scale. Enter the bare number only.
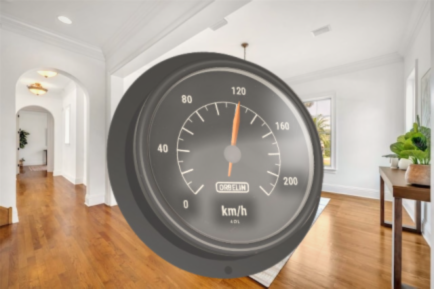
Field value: 120
